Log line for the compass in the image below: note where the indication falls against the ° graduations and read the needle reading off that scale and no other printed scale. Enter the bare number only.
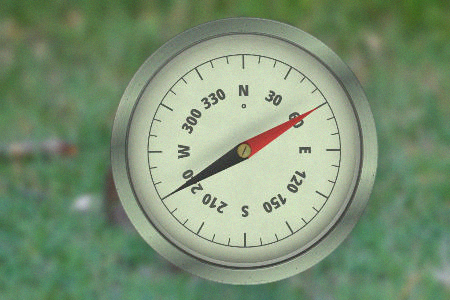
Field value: 60
